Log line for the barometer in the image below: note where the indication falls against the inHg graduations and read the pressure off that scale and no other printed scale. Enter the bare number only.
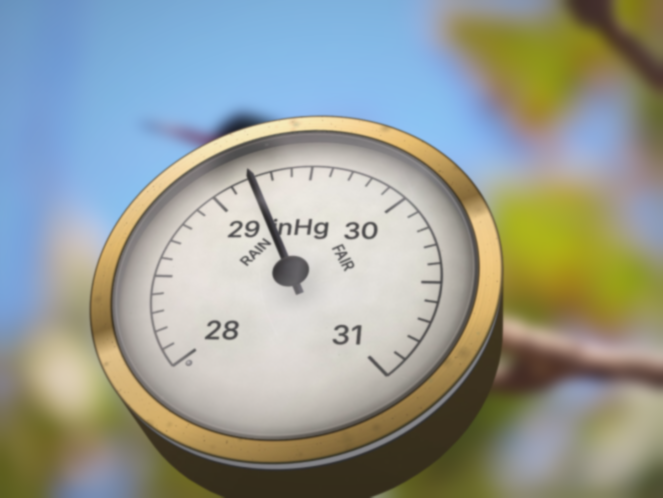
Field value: 29.2
